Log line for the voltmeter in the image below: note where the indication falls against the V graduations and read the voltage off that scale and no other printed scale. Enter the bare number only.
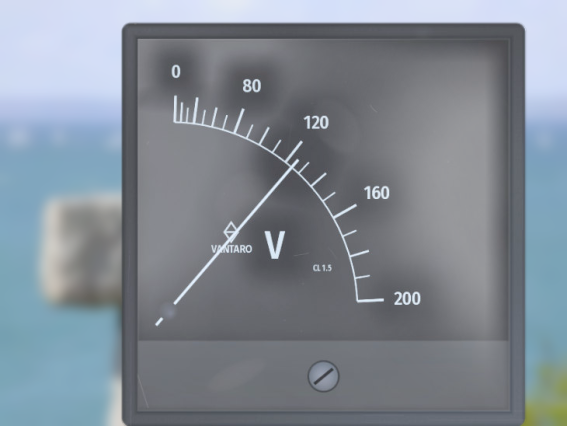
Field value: 125
